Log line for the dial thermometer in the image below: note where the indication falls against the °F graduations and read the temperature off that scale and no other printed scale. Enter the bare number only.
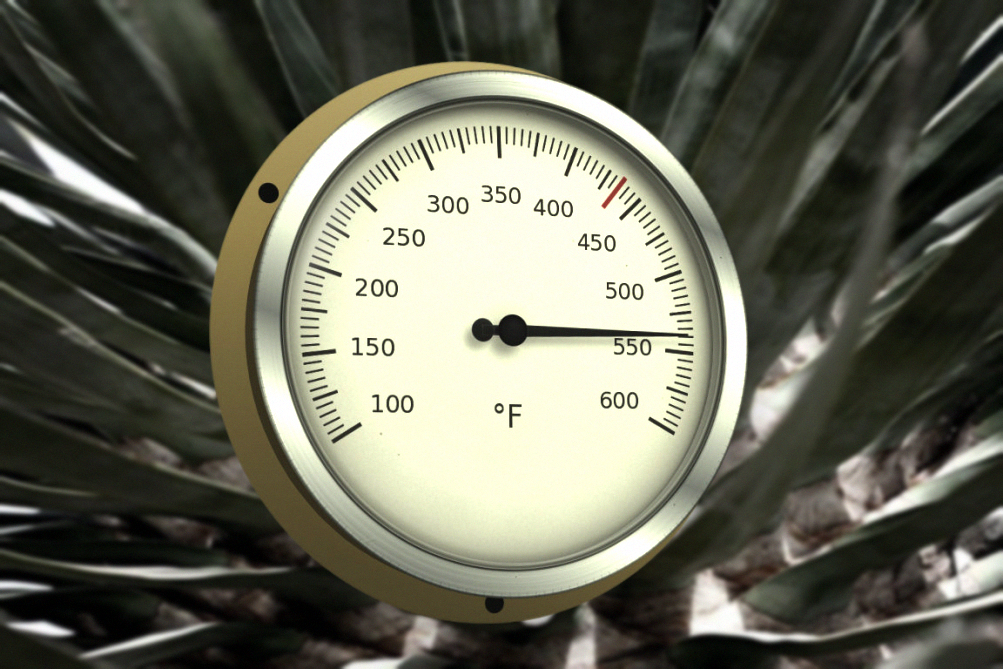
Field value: 540
